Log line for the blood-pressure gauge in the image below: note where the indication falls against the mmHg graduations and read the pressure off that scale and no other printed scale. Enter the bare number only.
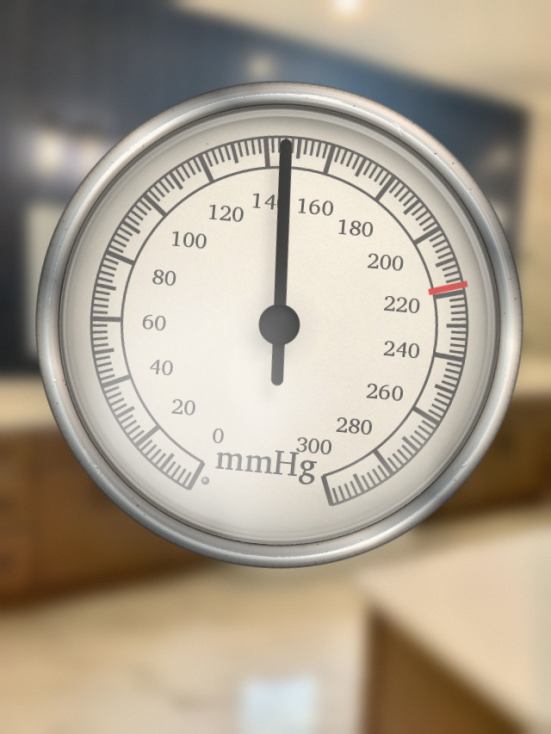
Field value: 146
